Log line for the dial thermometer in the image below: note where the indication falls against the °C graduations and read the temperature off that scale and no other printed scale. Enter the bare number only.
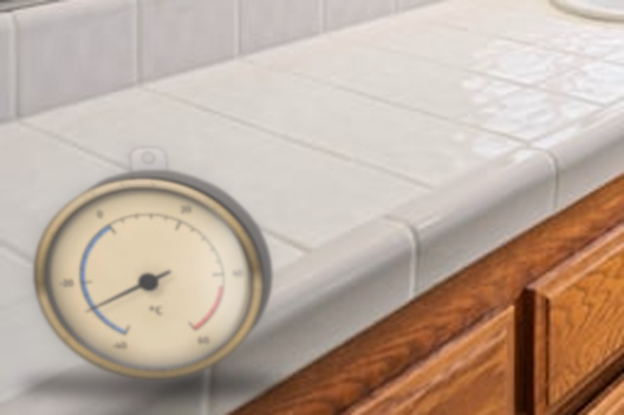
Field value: -28
